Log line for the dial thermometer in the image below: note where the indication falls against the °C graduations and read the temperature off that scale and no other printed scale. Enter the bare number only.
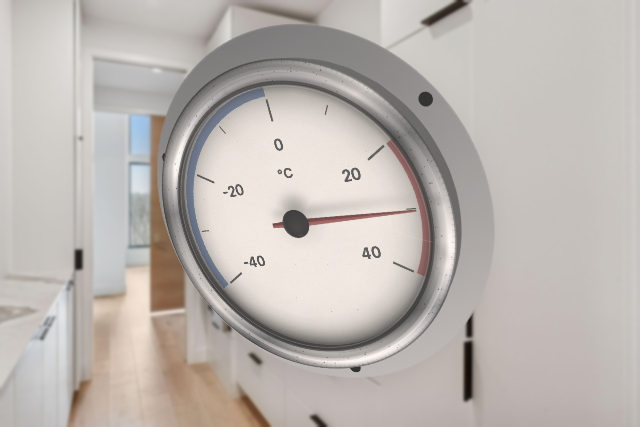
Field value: 30
